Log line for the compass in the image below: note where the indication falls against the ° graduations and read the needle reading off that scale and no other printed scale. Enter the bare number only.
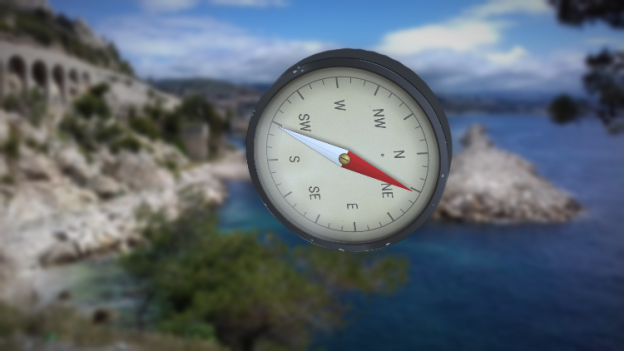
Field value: 30
